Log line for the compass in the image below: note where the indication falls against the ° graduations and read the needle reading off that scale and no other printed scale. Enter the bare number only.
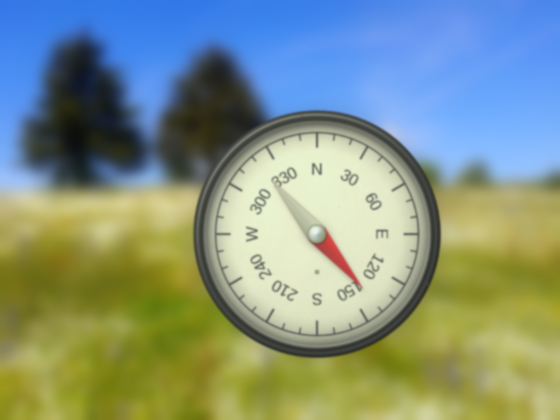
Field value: 140
